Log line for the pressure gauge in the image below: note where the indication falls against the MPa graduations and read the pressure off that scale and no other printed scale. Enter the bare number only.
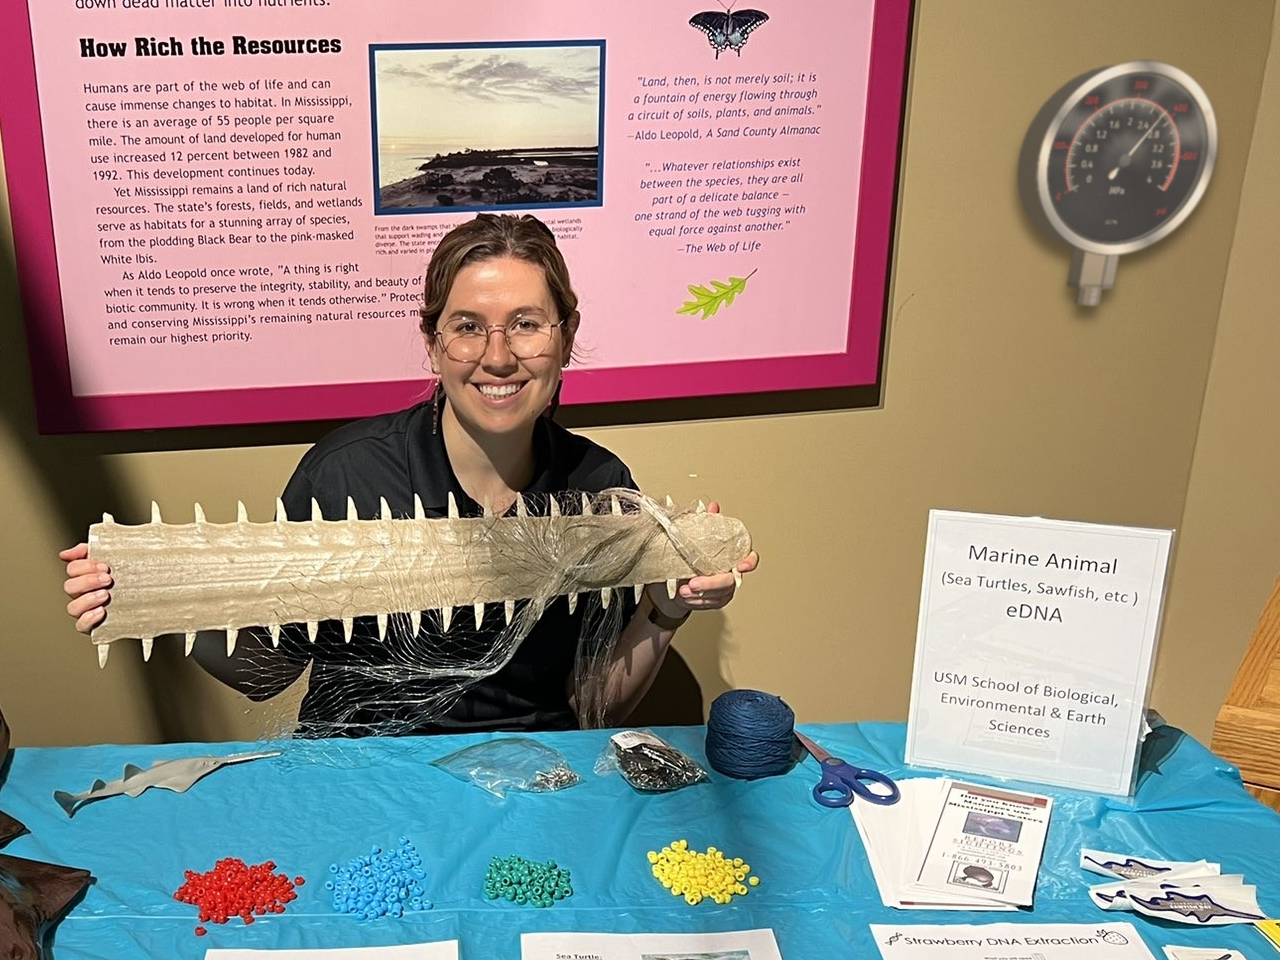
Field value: 2.6
